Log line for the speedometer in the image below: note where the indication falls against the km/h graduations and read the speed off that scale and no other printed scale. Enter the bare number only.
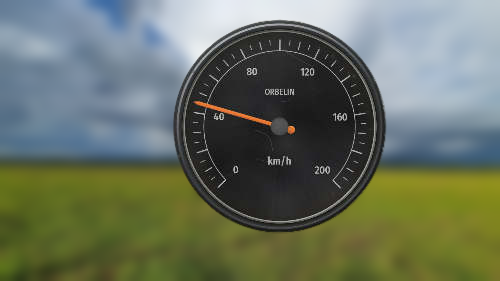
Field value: 45
